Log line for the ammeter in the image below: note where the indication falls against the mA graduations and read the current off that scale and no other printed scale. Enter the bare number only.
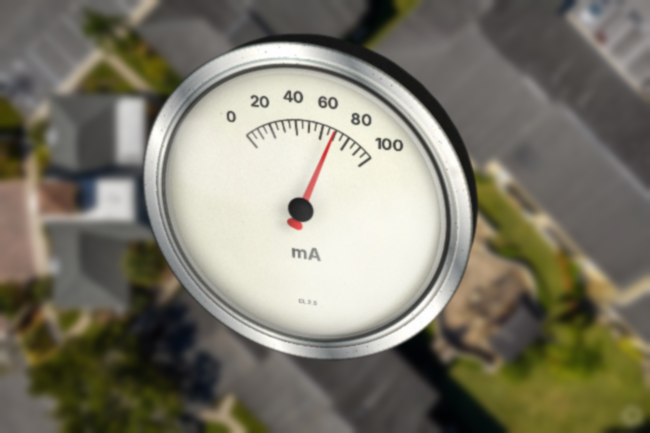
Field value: 70
